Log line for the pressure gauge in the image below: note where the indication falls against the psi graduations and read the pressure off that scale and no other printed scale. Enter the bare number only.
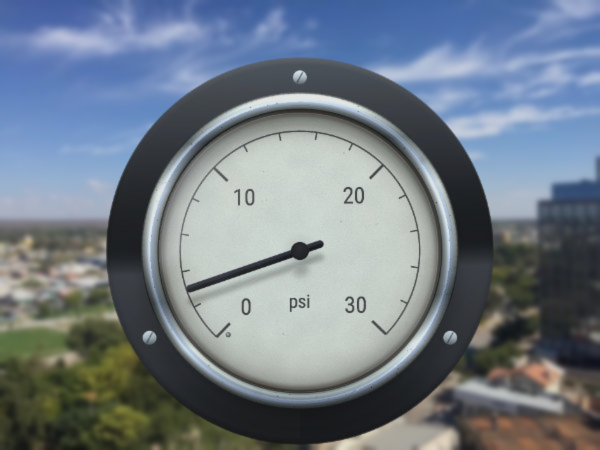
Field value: 3
